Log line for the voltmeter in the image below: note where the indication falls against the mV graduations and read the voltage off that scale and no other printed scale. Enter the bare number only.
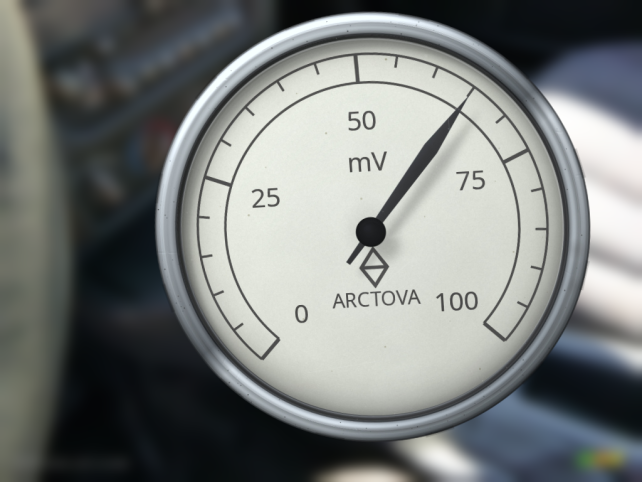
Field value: 65
